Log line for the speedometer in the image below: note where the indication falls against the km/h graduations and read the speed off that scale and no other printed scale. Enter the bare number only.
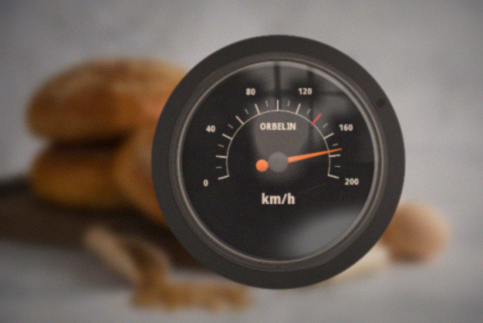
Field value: 175
